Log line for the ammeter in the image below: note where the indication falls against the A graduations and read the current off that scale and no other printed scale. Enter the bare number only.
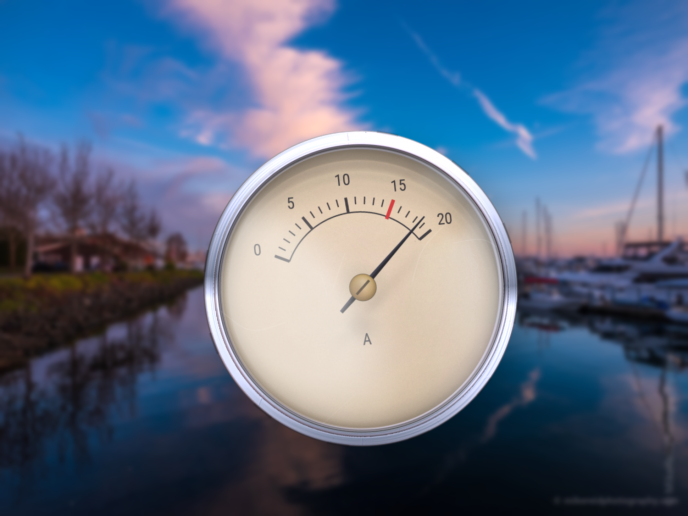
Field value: 18.5
